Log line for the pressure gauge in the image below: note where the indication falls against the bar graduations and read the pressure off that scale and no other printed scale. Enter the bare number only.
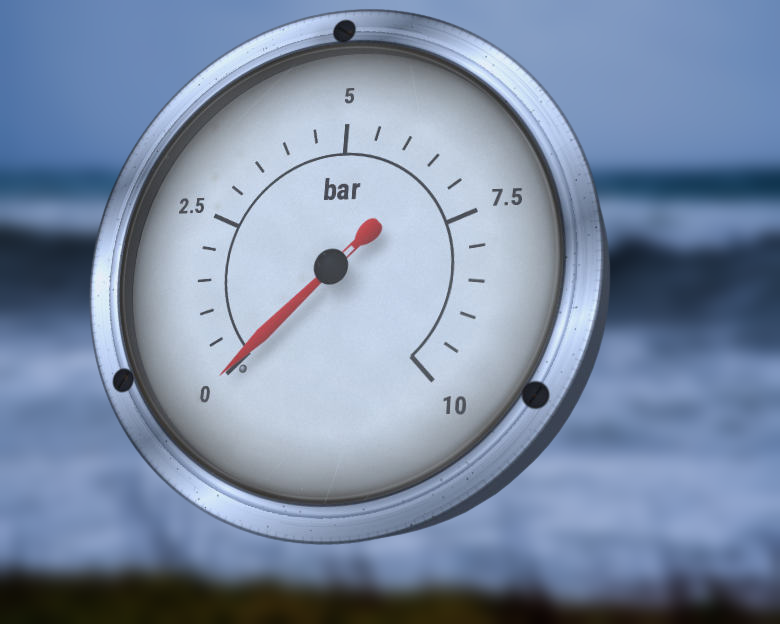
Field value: 0
